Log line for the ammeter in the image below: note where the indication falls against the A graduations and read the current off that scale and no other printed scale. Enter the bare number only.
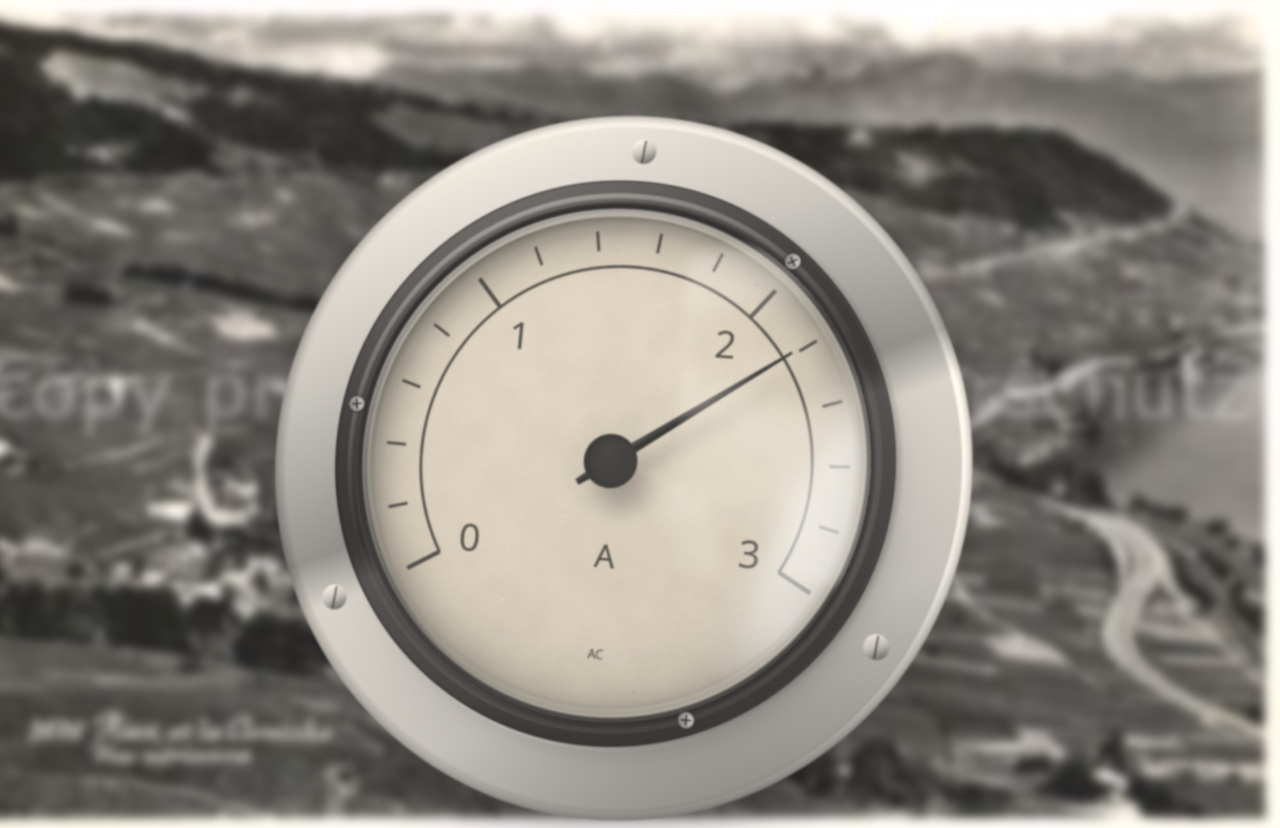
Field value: 2.2
